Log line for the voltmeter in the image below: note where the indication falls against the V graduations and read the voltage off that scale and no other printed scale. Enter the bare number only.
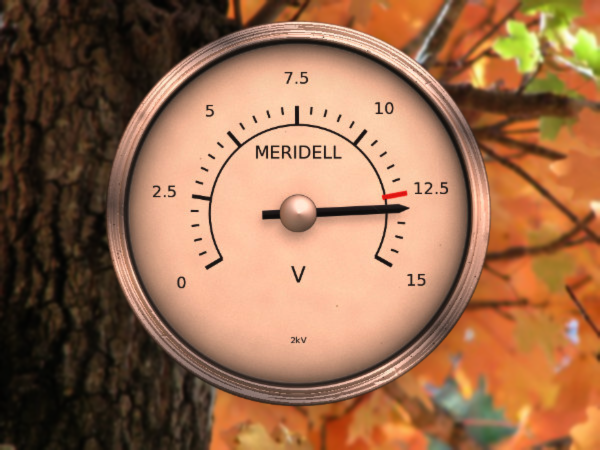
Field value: 13
